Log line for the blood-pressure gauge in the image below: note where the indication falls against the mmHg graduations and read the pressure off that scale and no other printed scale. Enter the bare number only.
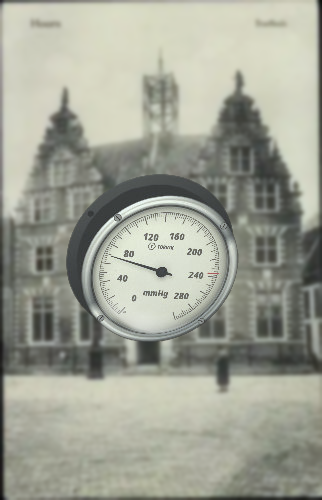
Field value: 70
